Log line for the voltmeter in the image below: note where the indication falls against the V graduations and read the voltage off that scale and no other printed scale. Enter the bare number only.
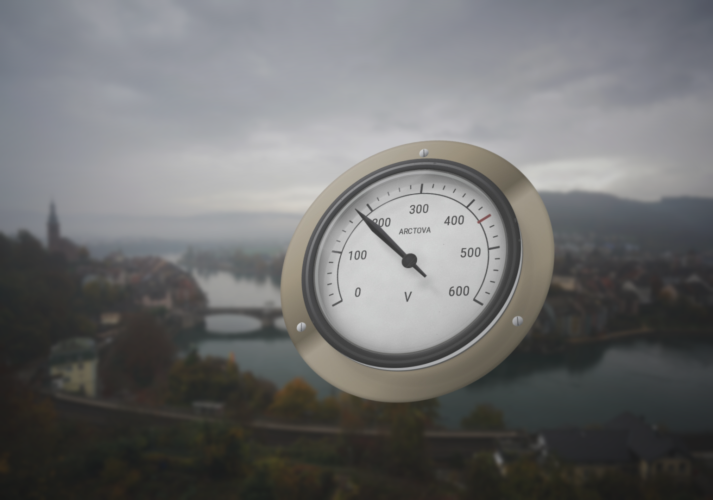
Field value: 180
